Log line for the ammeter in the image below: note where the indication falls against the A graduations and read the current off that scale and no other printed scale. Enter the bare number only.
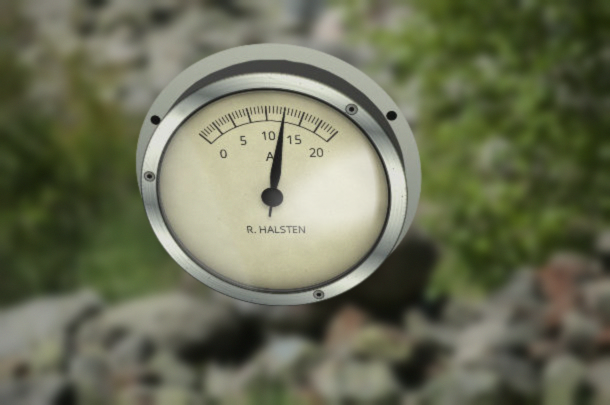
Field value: 12.5
